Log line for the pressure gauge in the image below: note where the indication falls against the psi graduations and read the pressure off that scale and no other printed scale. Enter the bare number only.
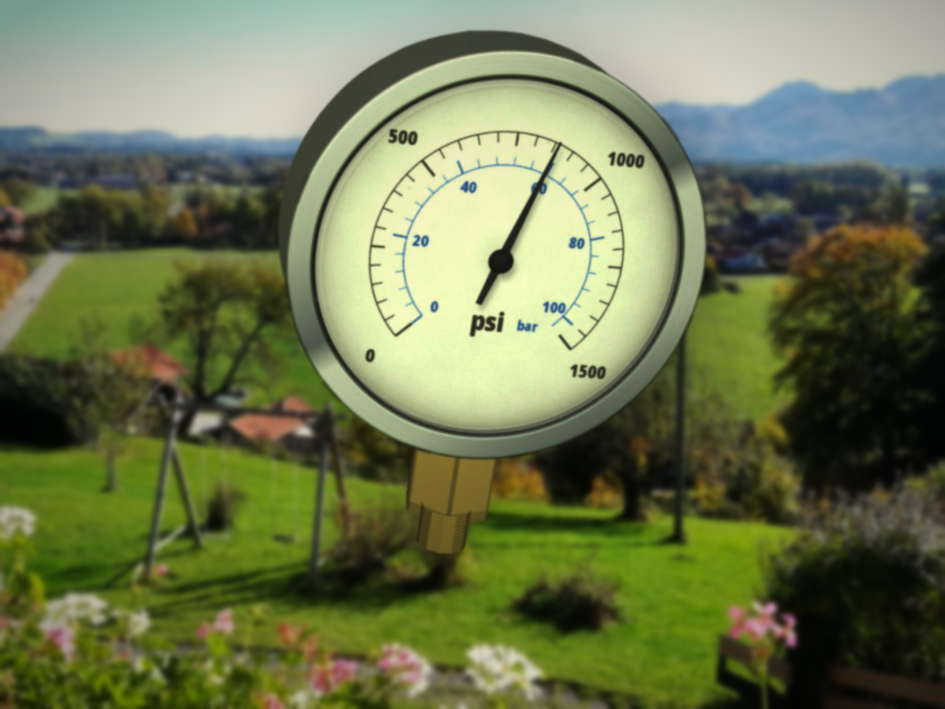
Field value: 850
